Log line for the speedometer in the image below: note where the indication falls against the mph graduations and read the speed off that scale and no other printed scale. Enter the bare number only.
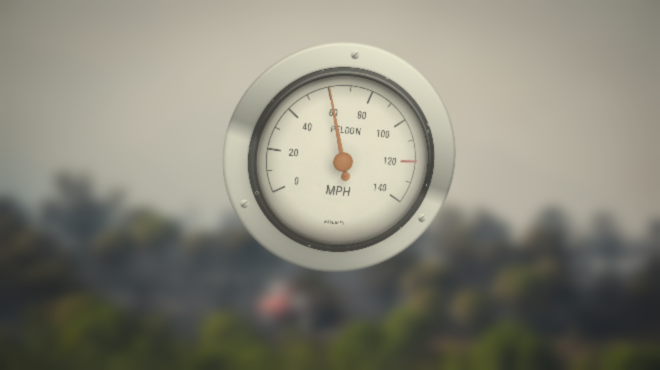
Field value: 60
